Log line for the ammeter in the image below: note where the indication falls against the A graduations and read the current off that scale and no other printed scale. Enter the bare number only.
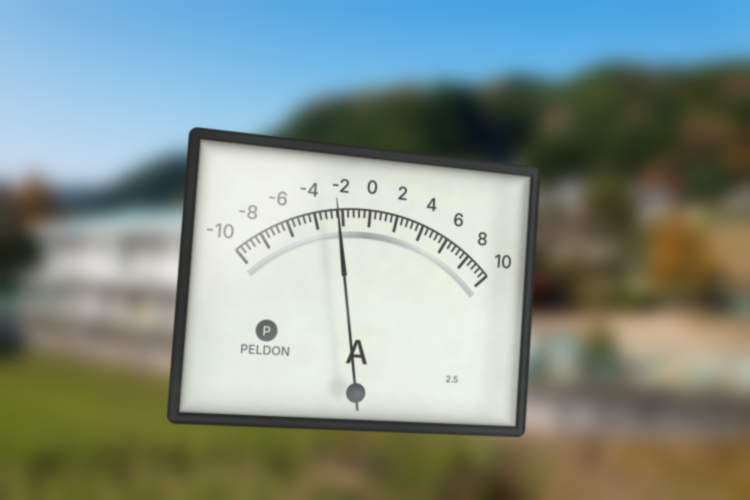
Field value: -2.4
